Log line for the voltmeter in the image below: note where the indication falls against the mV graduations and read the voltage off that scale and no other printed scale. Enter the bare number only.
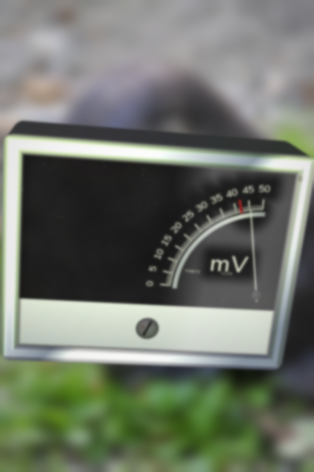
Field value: 45
